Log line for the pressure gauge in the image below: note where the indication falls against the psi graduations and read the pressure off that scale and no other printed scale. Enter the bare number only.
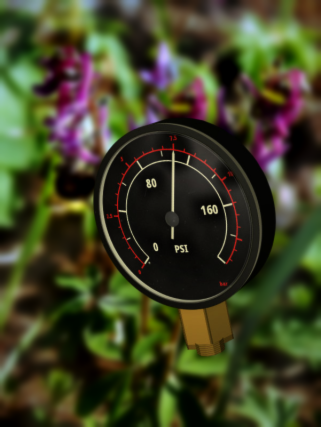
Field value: 110
